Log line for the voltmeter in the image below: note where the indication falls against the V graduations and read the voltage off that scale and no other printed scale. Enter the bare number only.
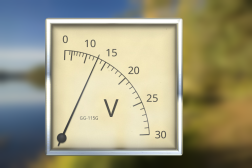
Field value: 13
